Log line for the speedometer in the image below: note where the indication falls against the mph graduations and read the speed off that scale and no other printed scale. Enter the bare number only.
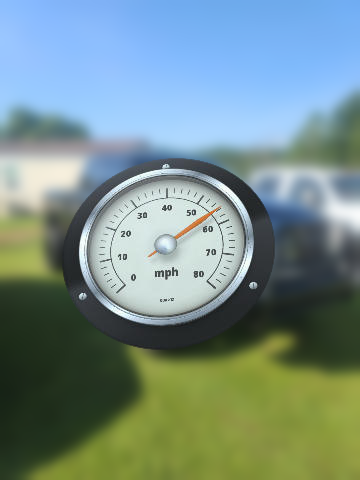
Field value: 56
